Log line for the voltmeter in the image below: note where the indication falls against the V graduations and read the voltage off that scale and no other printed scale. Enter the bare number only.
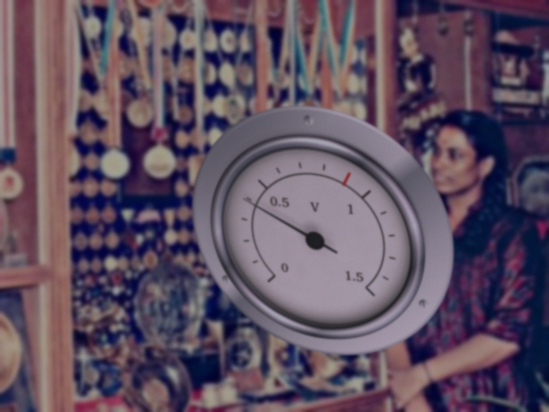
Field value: 0.4
